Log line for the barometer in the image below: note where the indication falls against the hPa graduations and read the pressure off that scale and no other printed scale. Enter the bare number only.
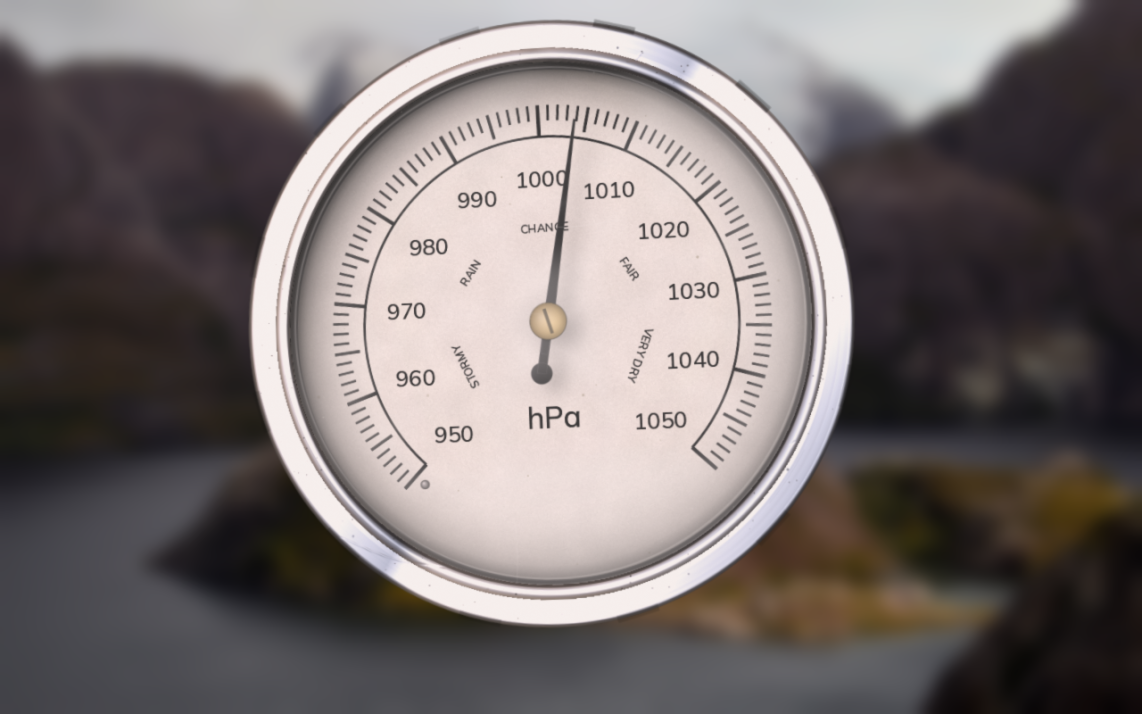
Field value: 1004
